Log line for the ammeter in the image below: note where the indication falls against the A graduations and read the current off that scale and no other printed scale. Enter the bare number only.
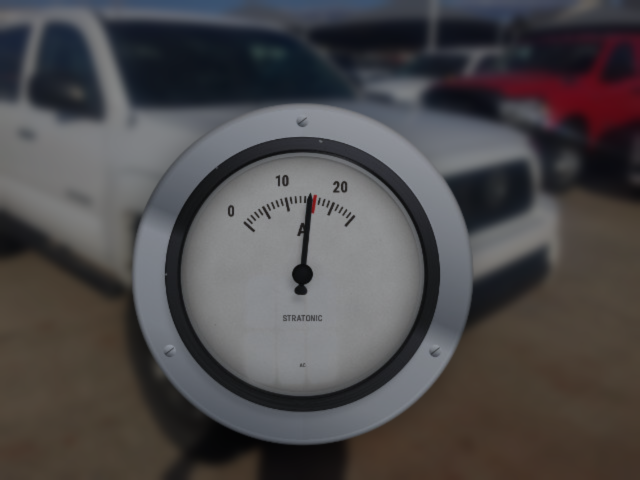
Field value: 15
